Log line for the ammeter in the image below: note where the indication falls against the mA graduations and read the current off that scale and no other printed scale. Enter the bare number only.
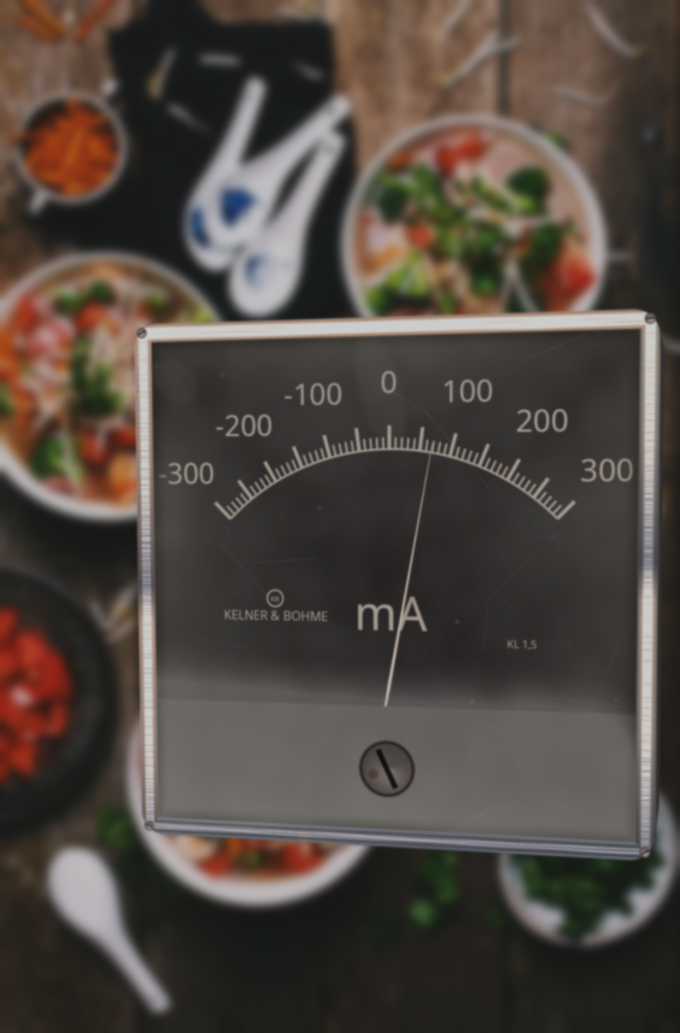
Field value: 70
